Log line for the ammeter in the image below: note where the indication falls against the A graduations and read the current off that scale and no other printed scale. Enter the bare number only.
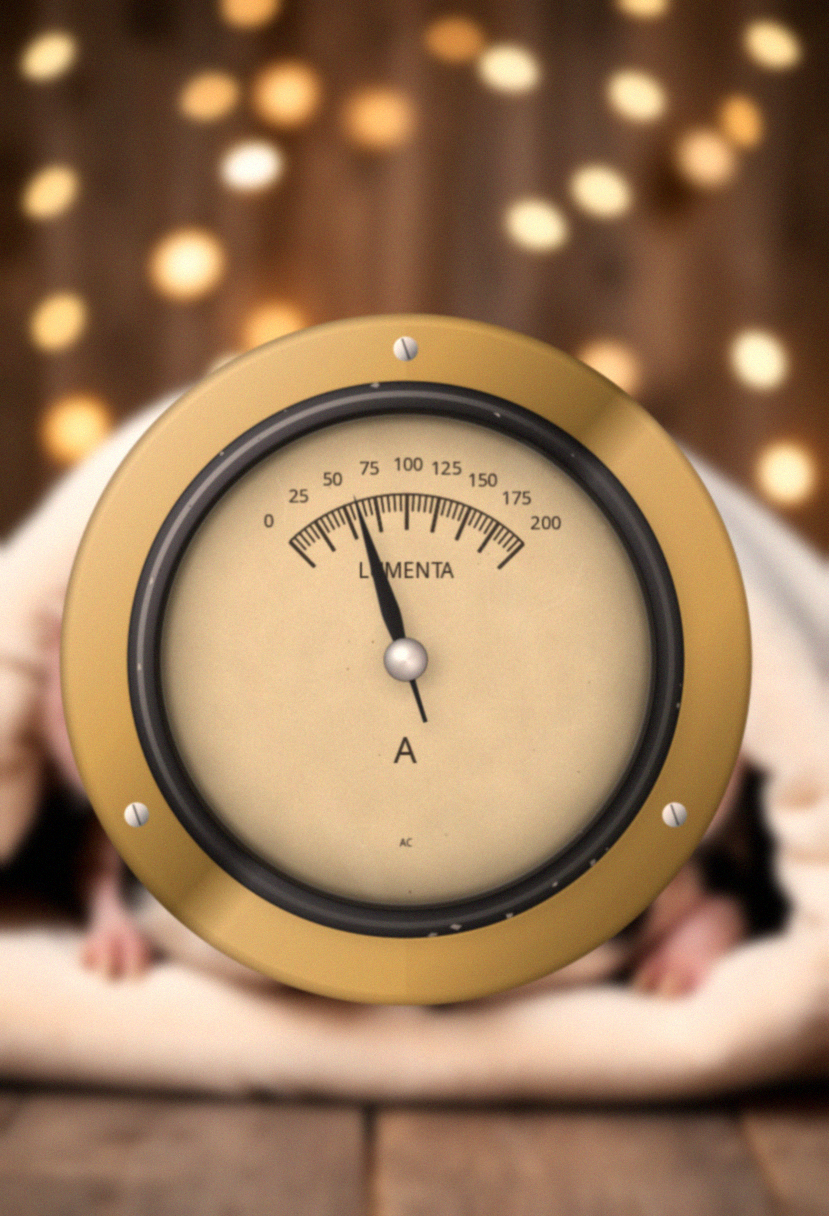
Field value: 60
